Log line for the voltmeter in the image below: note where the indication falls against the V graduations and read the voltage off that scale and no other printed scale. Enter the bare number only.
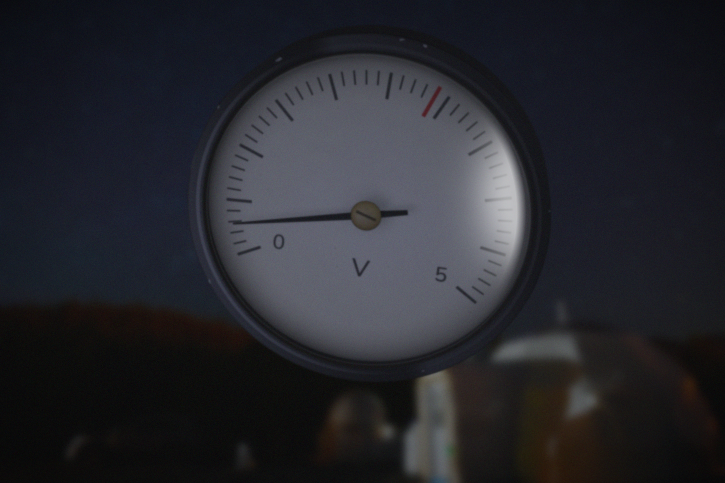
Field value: 0.3
